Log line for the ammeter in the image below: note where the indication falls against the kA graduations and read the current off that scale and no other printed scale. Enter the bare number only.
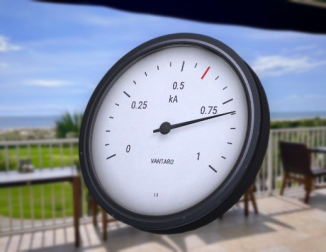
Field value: 0.8
